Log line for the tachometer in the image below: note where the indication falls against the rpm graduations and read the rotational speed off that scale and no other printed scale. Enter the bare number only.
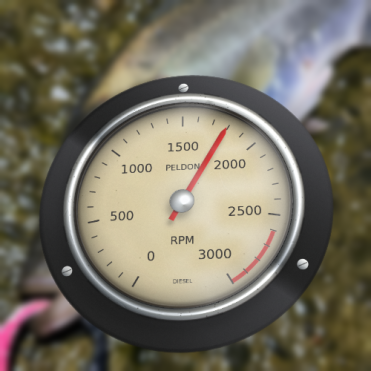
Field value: 1800
